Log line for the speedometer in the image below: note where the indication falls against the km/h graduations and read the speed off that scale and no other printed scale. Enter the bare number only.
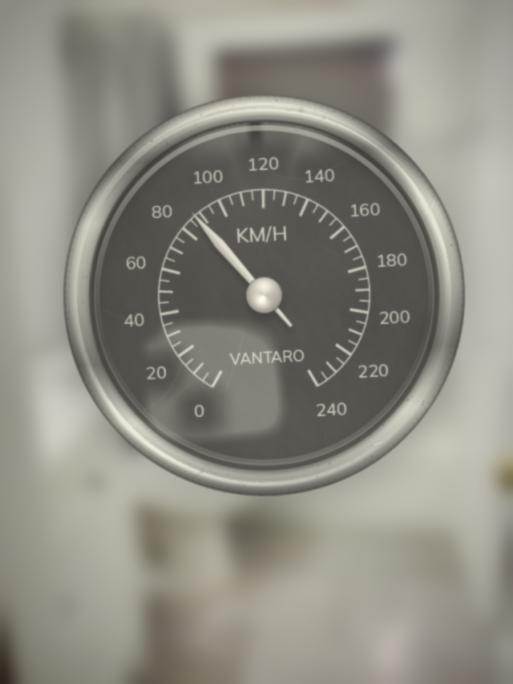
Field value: 87.5
